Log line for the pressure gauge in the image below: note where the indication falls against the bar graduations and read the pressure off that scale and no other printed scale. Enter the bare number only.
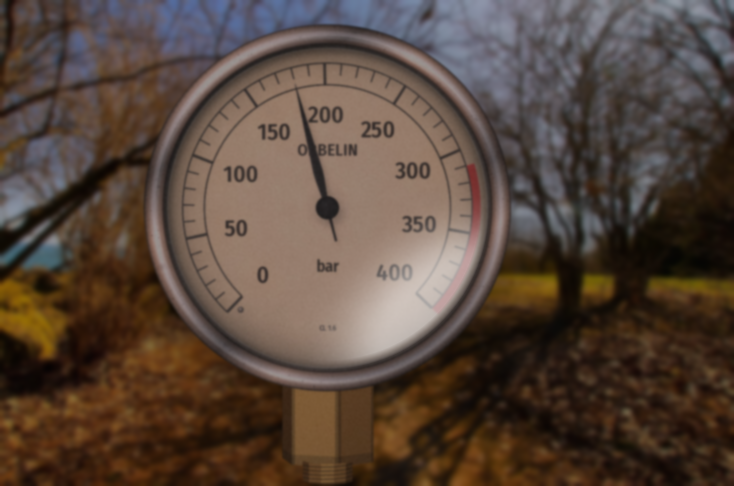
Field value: 180
